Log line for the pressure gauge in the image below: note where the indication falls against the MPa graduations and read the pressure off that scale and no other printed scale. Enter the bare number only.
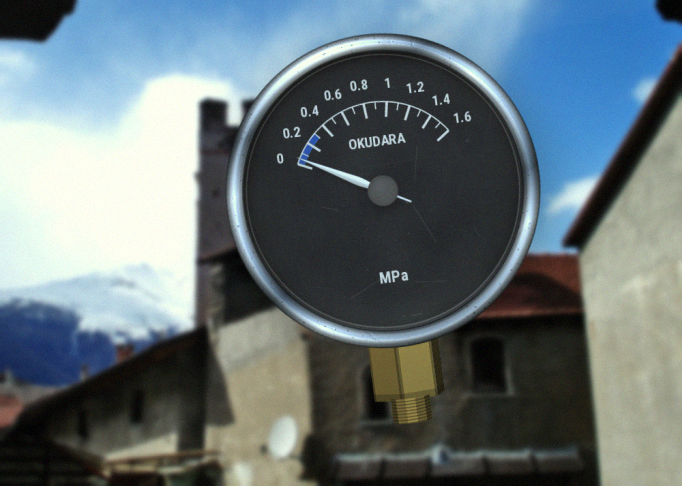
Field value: 0.05
